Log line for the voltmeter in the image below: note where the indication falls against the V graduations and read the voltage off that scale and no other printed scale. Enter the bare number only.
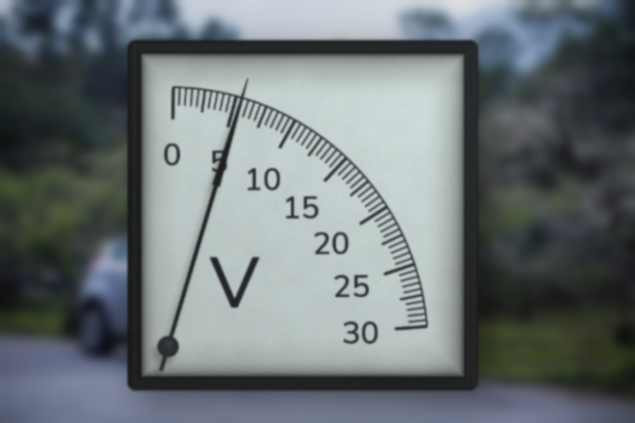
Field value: 5.5
